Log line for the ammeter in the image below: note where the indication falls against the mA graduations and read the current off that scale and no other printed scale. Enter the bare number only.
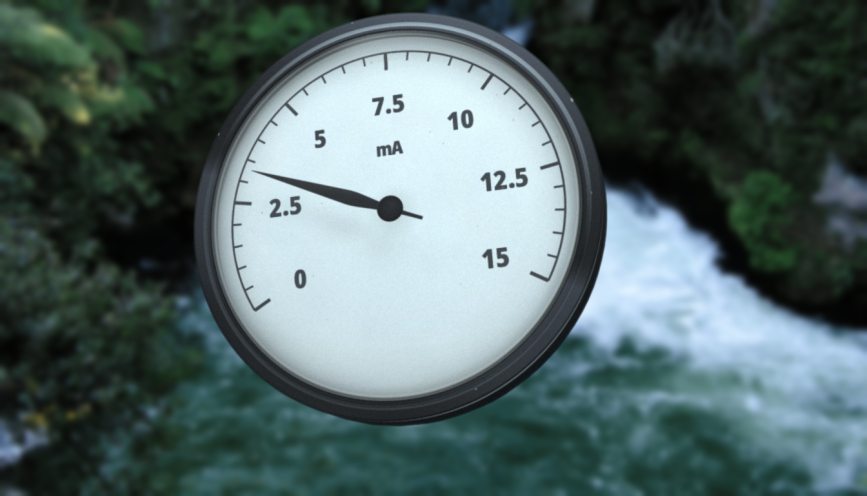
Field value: 3.25
